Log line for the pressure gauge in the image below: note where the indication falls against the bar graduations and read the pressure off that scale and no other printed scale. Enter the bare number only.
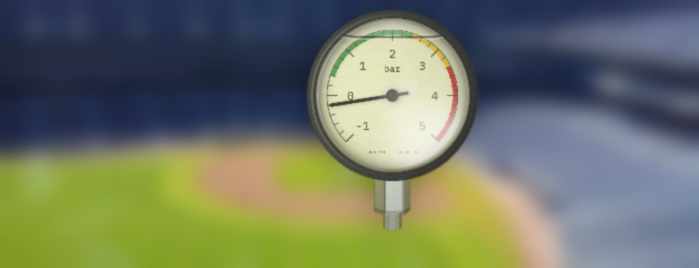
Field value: -0.2
